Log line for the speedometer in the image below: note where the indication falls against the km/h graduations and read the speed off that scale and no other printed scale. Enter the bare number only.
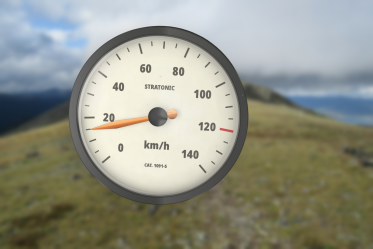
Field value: 15
